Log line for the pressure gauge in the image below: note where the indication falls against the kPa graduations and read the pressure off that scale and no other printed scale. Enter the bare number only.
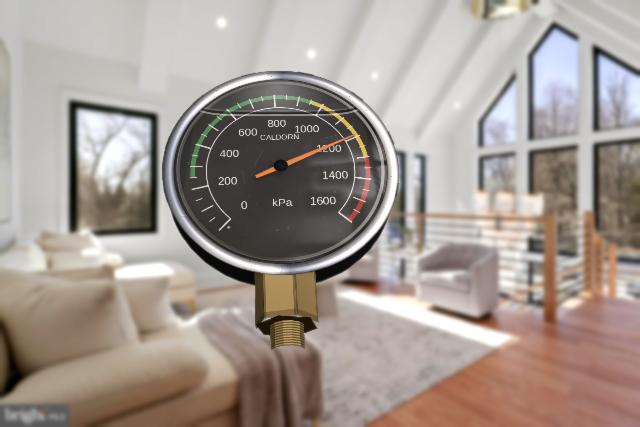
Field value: 1200
